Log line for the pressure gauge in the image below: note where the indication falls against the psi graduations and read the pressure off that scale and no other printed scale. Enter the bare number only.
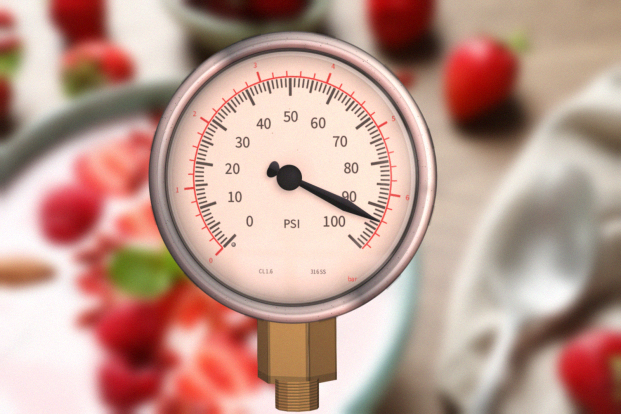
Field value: 93
